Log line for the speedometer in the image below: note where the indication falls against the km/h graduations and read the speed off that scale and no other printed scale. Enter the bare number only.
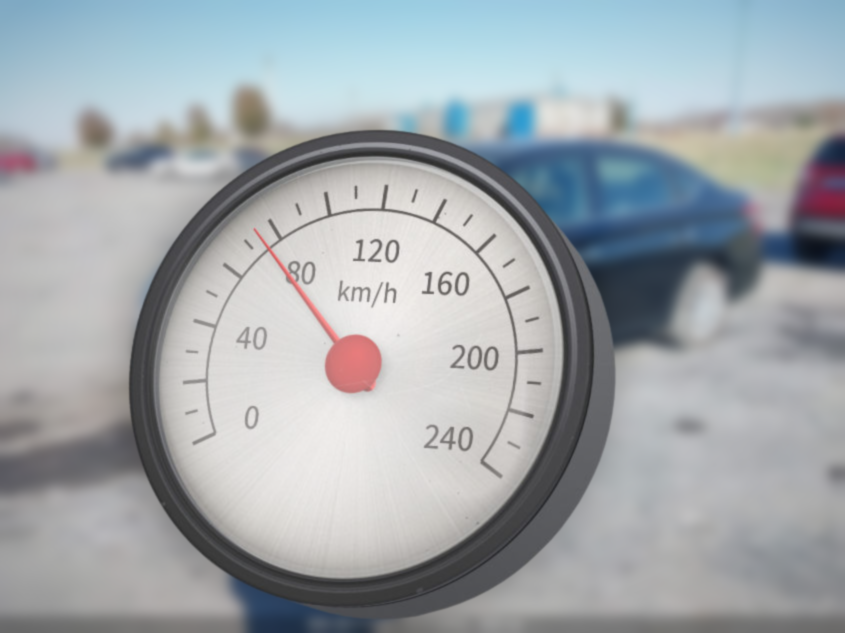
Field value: 75
